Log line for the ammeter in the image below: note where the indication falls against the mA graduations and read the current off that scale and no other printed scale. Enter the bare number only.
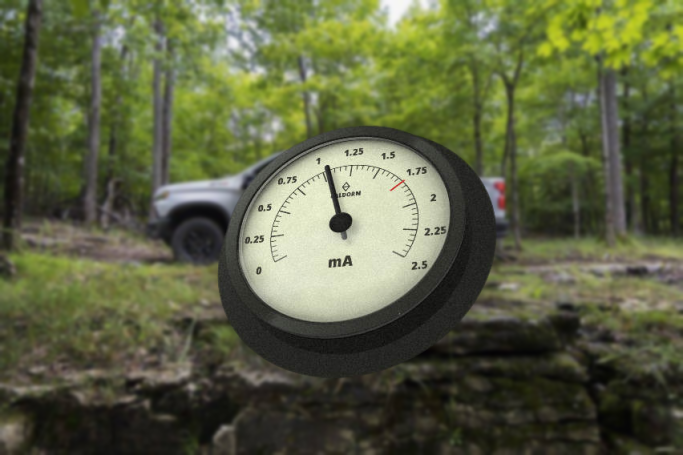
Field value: 1.05
